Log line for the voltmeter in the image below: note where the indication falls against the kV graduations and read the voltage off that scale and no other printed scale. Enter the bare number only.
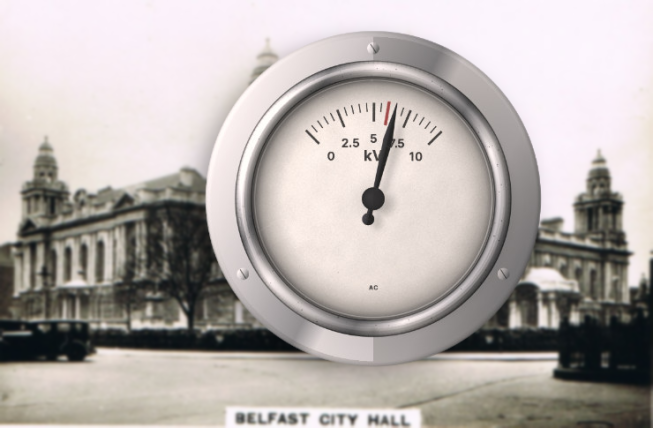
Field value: 6.5
